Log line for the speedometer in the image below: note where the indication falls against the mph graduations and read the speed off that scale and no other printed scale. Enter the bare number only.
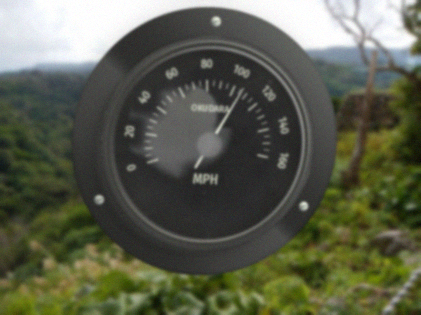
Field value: 105
